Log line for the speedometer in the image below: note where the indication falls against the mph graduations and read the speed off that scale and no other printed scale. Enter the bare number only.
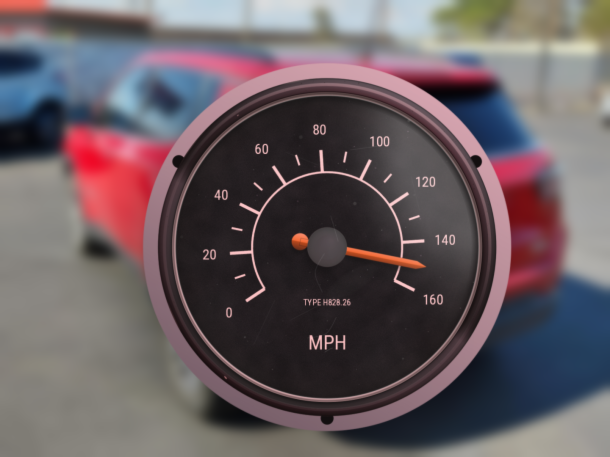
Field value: 150
